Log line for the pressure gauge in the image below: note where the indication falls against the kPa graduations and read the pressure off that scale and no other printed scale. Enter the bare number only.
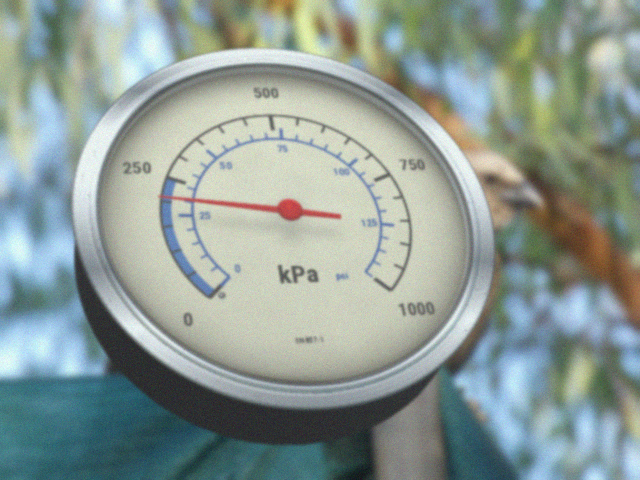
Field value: 200
